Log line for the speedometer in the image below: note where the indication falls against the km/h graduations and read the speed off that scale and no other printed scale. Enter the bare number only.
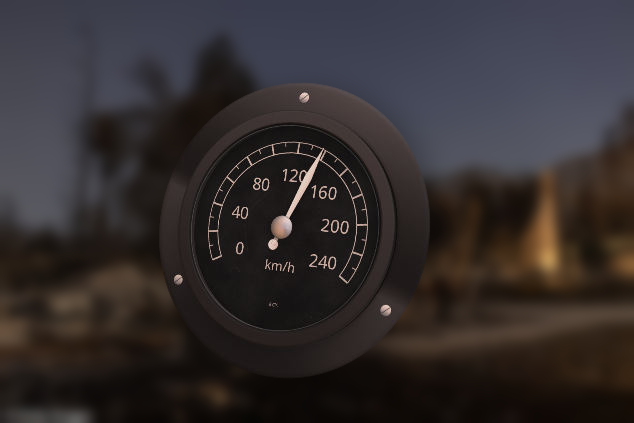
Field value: 140
